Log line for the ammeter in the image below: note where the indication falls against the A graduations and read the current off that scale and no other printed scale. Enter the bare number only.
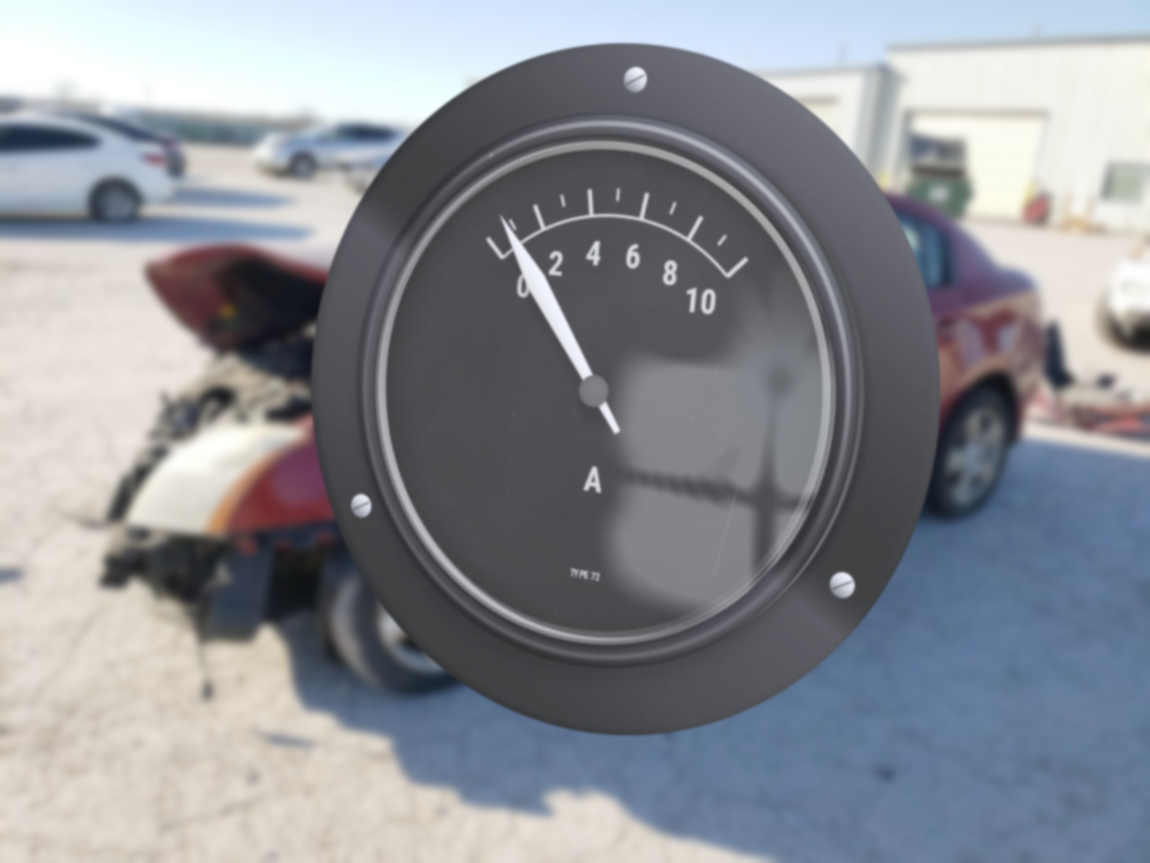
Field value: 1
